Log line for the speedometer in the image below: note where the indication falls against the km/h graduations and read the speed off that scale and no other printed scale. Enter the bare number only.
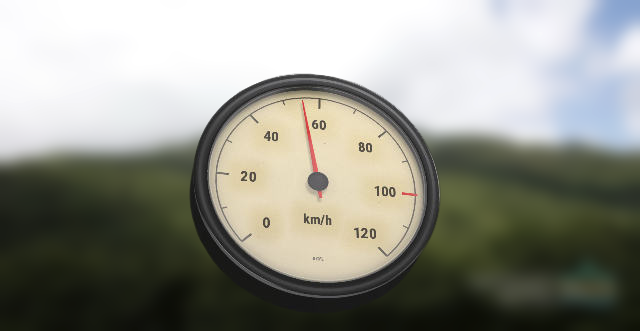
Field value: 55
